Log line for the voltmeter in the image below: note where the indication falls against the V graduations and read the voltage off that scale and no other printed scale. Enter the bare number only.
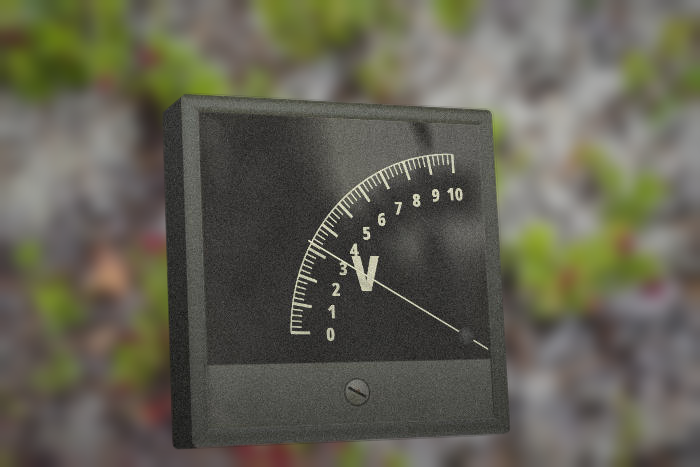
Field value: 3.2
